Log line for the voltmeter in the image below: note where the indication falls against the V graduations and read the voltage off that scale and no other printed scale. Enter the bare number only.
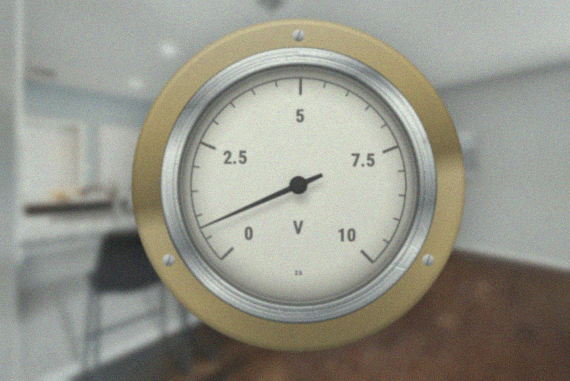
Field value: 0.75
